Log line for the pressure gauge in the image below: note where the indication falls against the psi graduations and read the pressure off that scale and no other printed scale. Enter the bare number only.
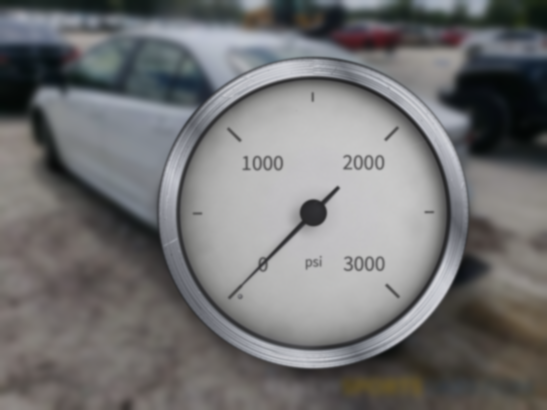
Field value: 0
